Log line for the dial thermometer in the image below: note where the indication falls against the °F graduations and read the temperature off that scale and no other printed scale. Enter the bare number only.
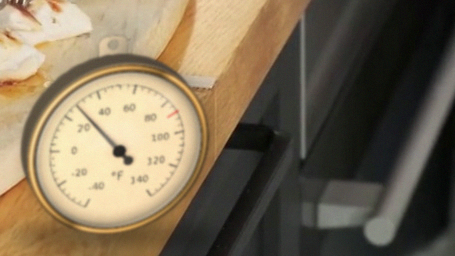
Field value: 28
